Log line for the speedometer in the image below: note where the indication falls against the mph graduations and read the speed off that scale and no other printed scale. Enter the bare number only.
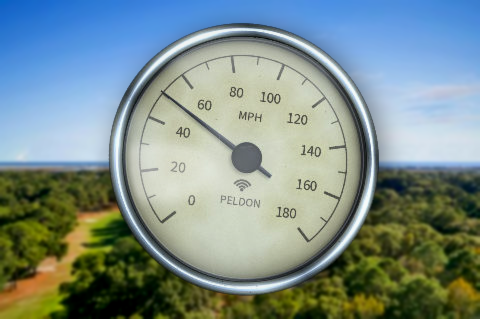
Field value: 50
